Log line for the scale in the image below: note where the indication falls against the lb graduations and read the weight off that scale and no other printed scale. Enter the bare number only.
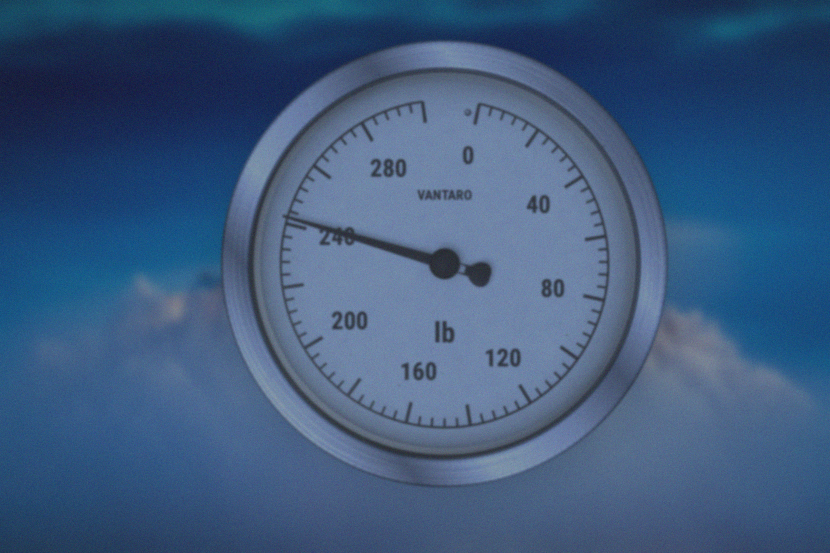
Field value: 242
